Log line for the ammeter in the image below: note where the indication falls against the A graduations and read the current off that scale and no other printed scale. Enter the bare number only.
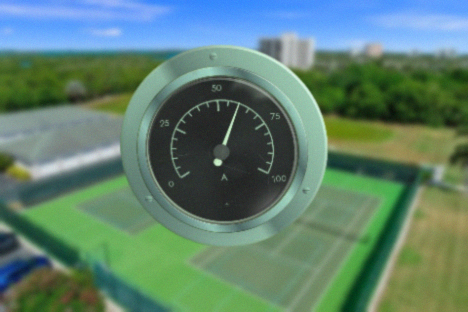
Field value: 60
